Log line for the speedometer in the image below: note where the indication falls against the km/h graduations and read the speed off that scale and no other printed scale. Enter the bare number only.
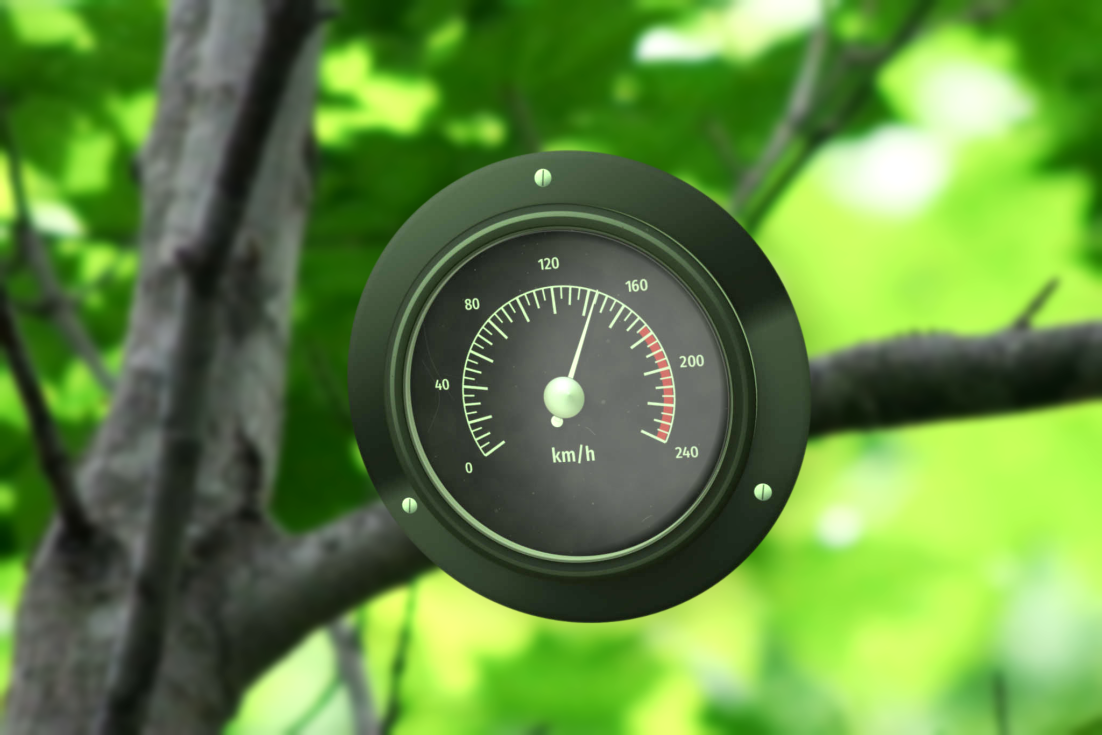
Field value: 145
